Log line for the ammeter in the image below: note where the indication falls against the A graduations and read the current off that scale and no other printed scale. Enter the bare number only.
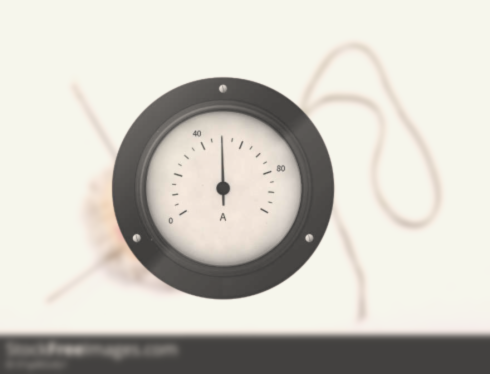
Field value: 50
